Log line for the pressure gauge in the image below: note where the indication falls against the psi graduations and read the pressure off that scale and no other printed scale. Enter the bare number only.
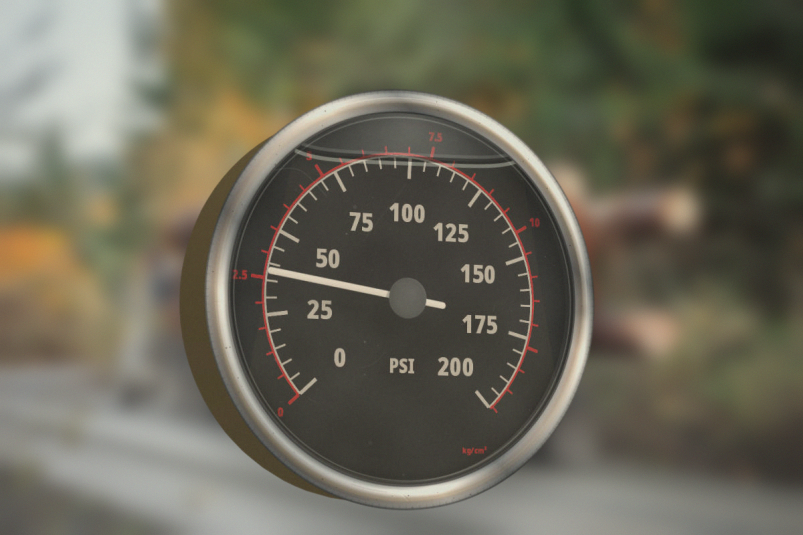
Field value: 37.5
